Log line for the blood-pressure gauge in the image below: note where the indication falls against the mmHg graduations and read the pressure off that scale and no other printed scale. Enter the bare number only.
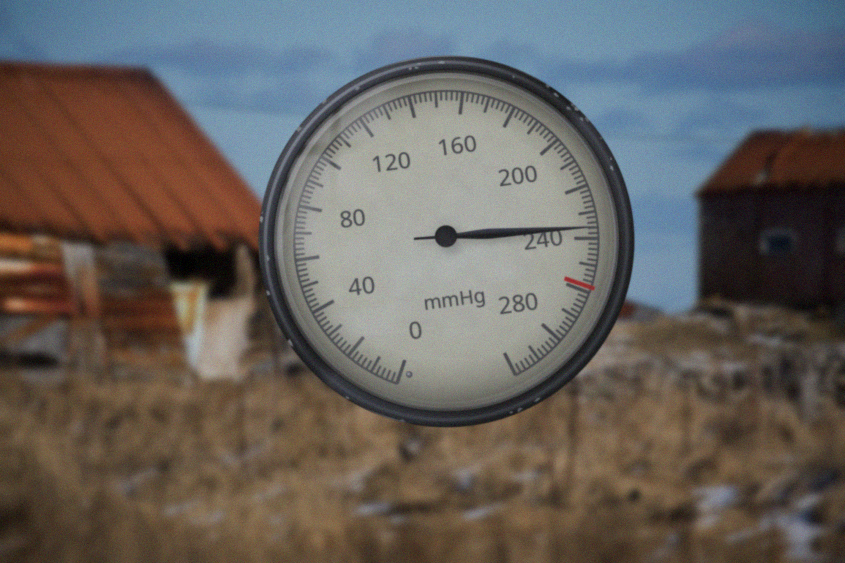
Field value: 236
